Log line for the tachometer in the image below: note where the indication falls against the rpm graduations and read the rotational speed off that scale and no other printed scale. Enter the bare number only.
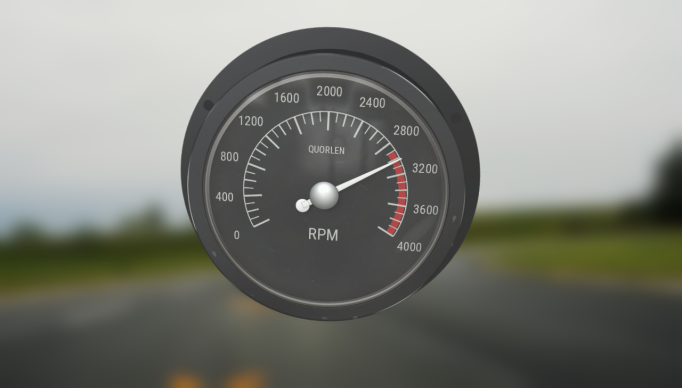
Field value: 3000
